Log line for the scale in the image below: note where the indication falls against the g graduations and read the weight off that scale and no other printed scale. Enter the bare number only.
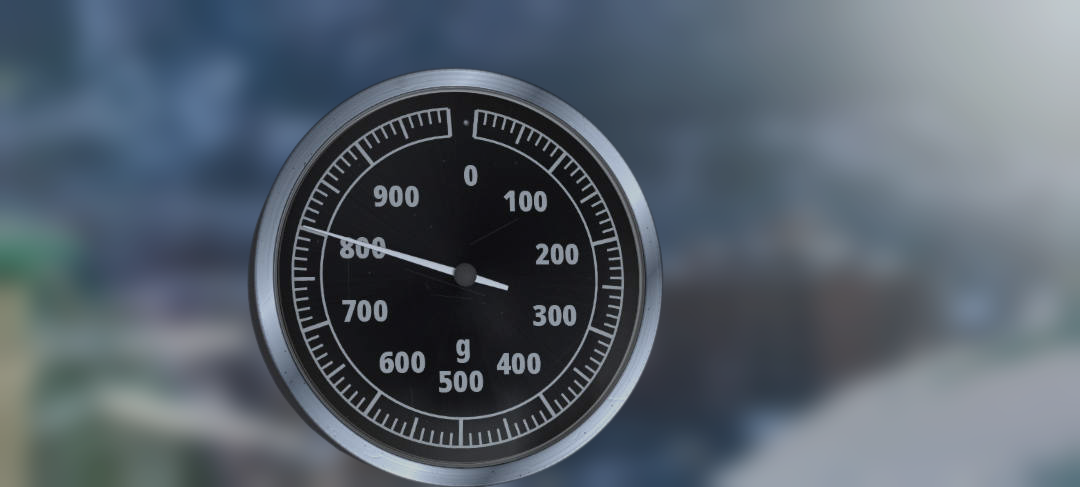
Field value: 800
